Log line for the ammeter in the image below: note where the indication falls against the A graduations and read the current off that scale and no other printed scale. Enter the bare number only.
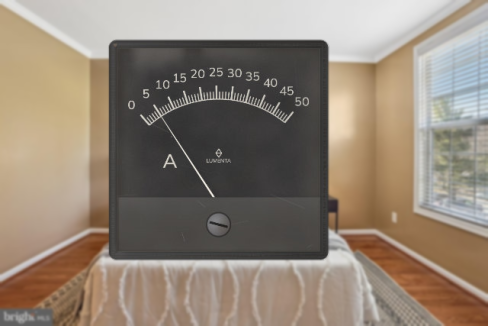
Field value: 5
